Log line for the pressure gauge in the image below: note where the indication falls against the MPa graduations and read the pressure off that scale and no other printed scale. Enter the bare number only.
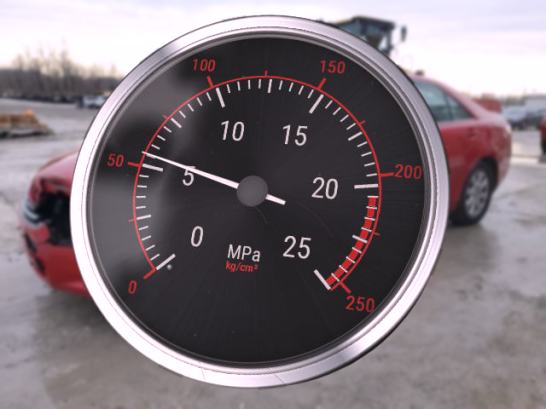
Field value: 5.5
